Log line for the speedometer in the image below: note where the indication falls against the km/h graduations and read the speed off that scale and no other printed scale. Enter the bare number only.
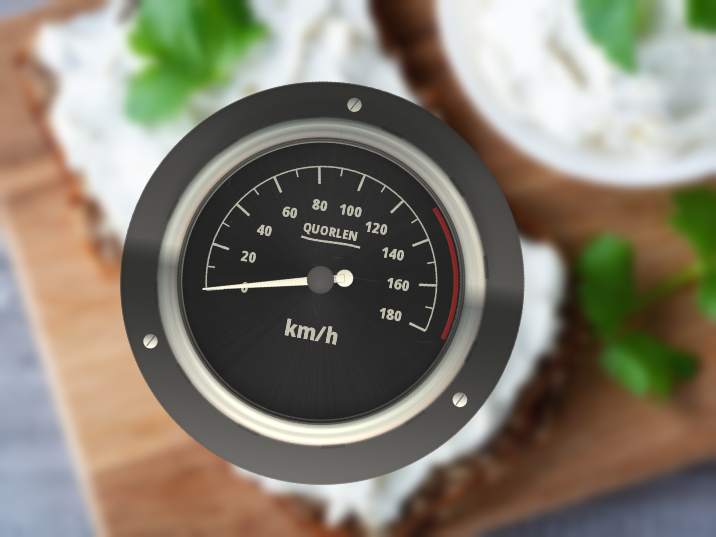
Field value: 0
